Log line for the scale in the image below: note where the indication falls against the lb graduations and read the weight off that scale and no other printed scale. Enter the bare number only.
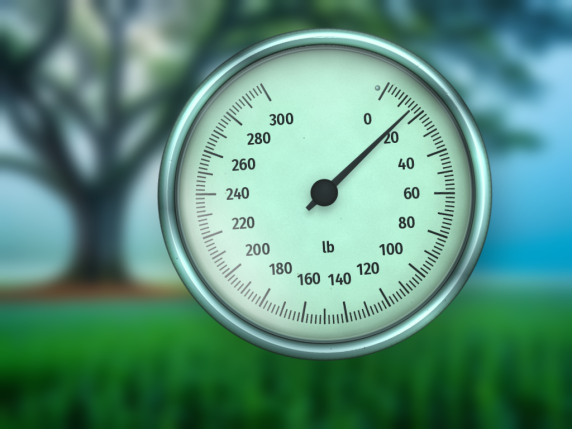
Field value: 16
